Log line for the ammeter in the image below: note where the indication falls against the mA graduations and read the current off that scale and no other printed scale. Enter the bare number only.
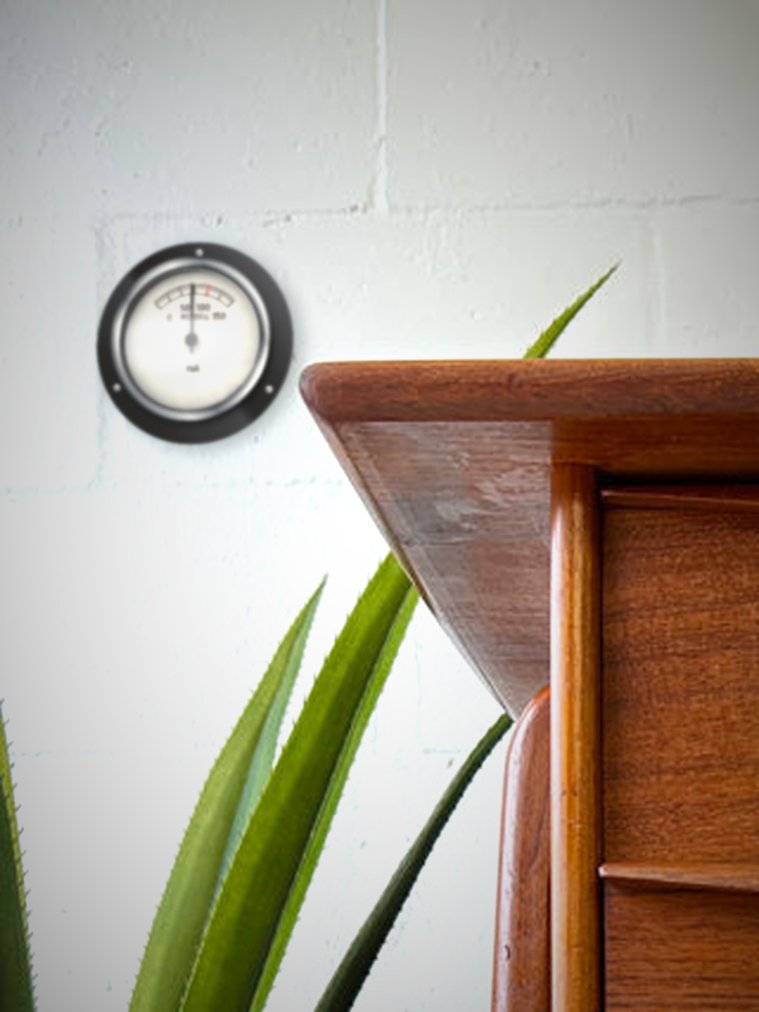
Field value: 75
